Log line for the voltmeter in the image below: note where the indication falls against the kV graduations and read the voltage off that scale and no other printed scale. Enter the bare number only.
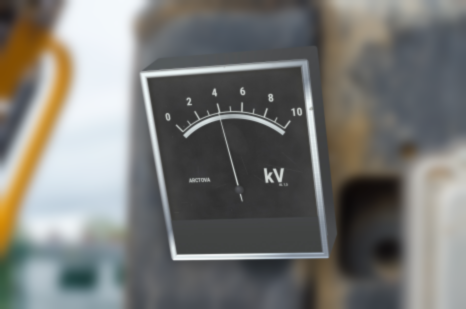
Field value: 4
